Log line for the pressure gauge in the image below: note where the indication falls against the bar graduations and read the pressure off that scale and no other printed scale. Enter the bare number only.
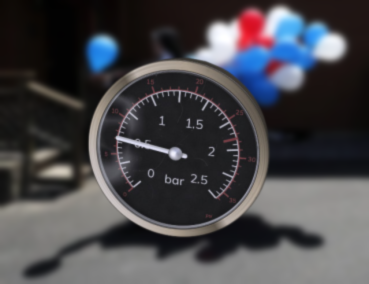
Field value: 0.5
